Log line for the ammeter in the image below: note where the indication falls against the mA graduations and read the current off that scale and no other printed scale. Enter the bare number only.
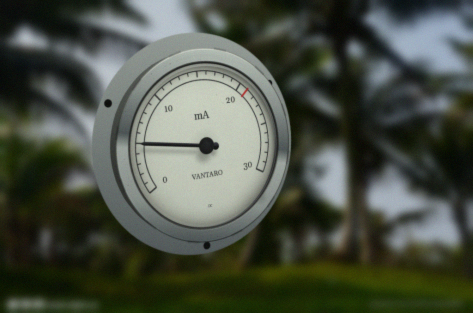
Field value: 5
